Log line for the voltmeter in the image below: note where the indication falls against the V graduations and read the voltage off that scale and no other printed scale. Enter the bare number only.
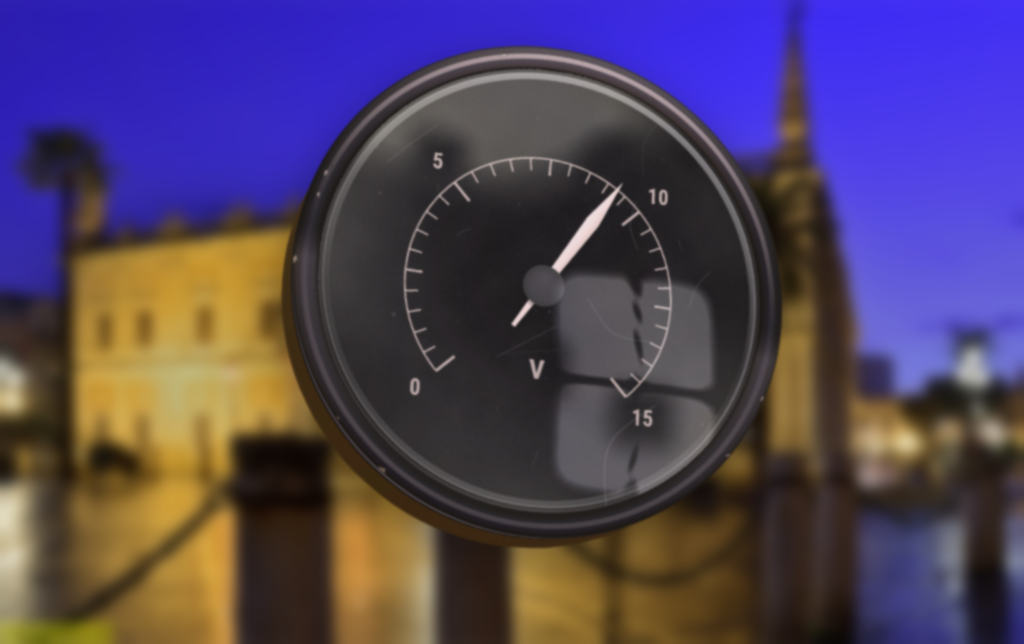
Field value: 9.25
